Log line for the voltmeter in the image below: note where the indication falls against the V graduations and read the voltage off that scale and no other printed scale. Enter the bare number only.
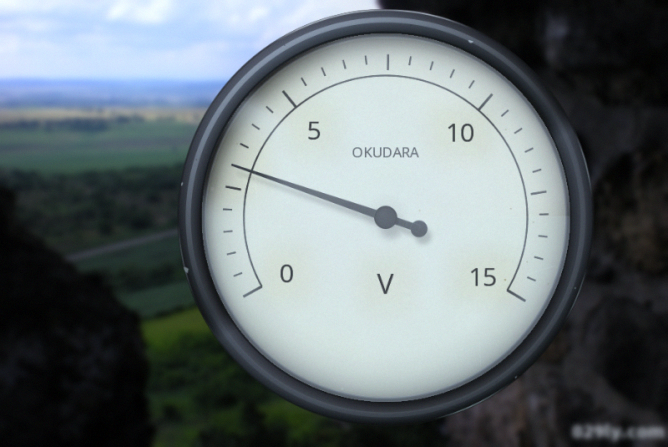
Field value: 3
